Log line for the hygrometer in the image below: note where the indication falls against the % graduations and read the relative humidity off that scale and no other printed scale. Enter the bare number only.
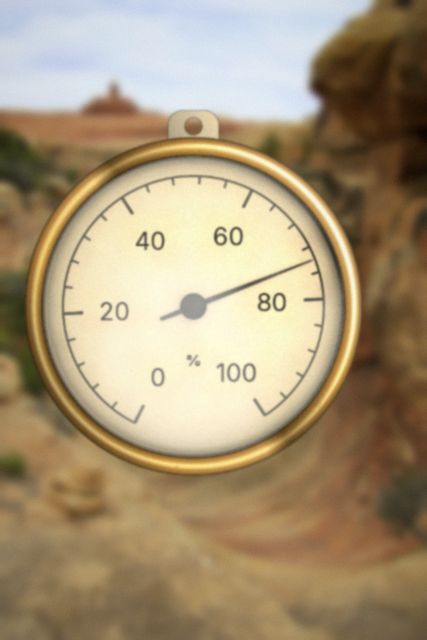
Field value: 74
